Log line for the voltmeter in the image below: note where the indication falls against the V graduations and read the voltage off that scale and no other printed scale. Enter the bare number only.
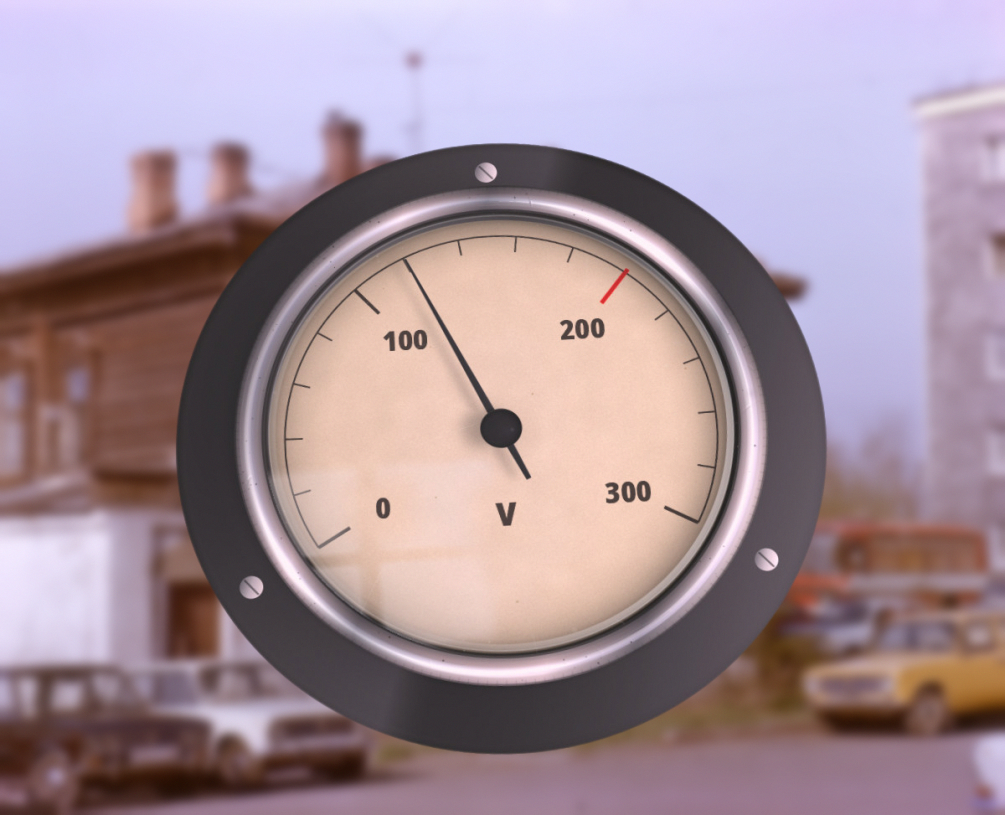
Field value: 120
